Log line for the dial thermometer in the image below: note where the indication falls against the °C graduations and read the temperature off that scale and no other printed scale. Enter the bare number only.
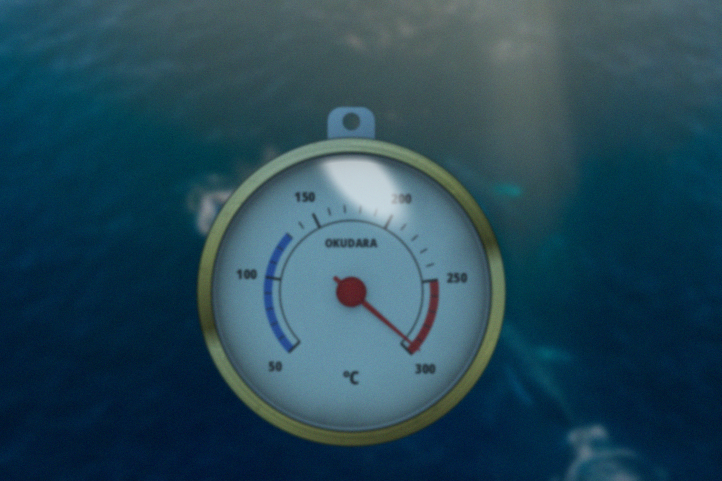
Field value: 295
